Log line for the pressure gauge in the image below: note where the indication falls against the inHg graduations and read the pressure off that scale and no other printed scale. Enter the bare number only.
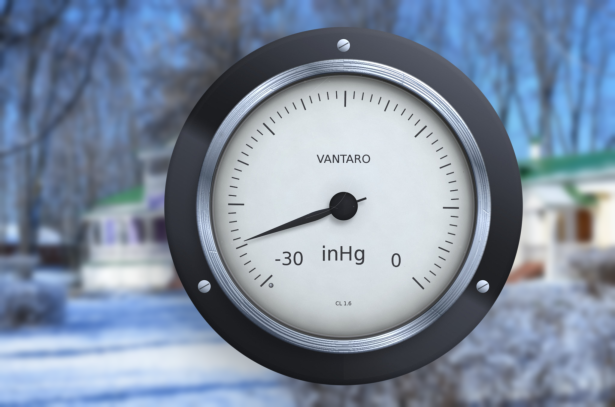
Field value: -27.25
